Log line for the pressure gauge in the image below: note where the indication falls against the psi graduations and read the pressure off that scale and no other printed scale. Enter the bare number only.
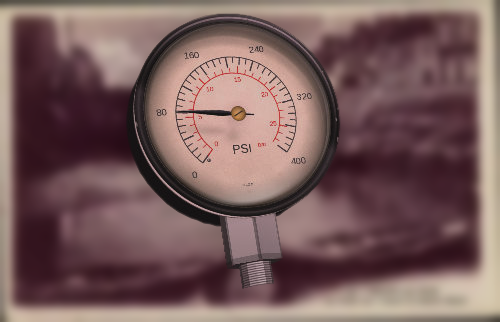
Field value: 80
